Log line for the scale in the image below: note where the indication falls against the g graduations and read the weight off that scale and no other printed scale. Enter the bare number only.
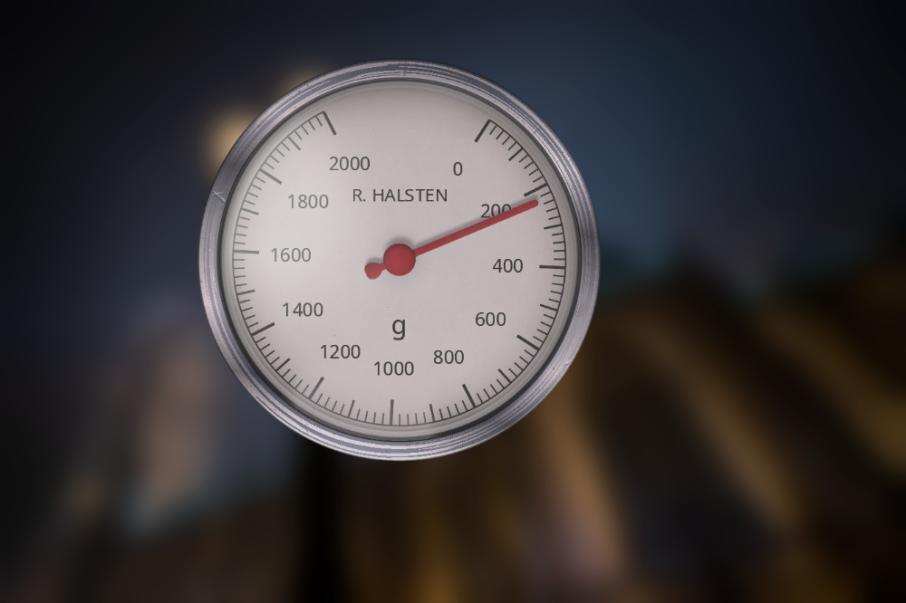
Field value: 230
